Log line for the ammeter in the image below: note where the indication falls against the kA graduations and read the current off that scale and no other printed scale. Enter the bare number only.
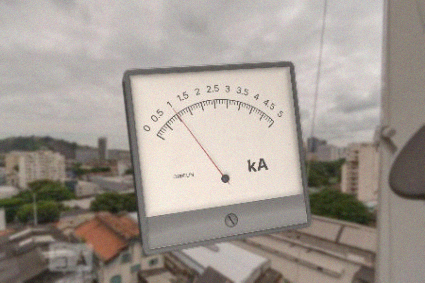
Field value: 1
